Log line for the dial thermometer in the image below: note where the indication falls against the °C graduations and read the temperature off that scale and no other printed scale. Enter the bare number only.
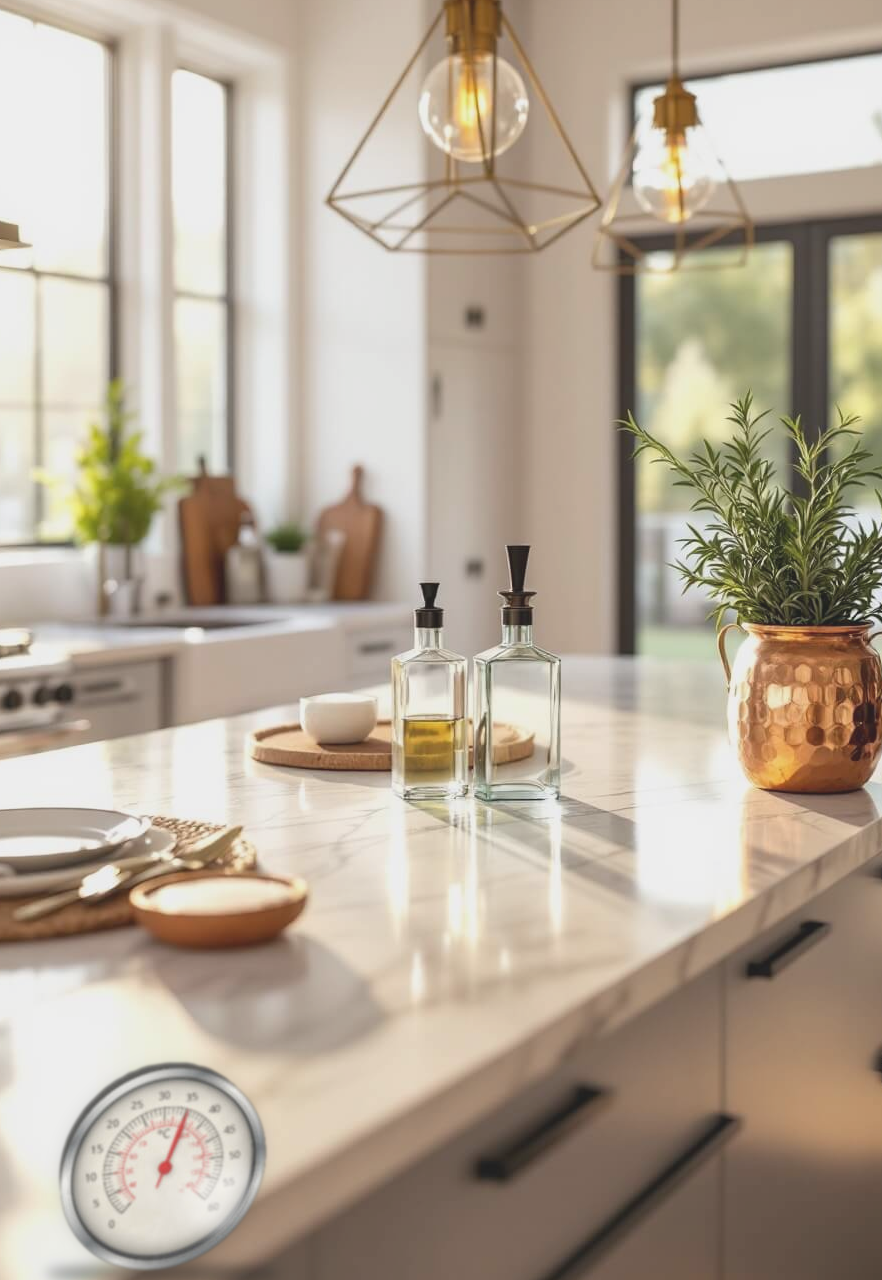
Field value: 35
